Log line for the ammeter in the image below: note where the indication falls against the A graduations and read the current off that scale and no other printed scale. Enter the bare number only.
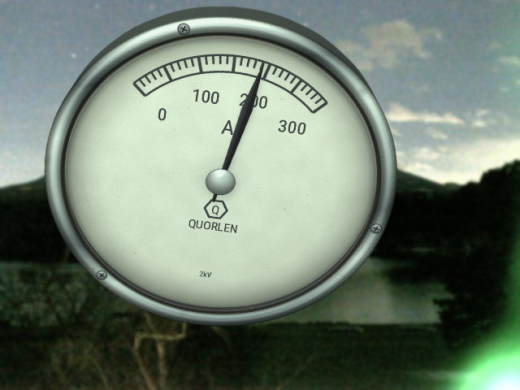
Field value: 190
